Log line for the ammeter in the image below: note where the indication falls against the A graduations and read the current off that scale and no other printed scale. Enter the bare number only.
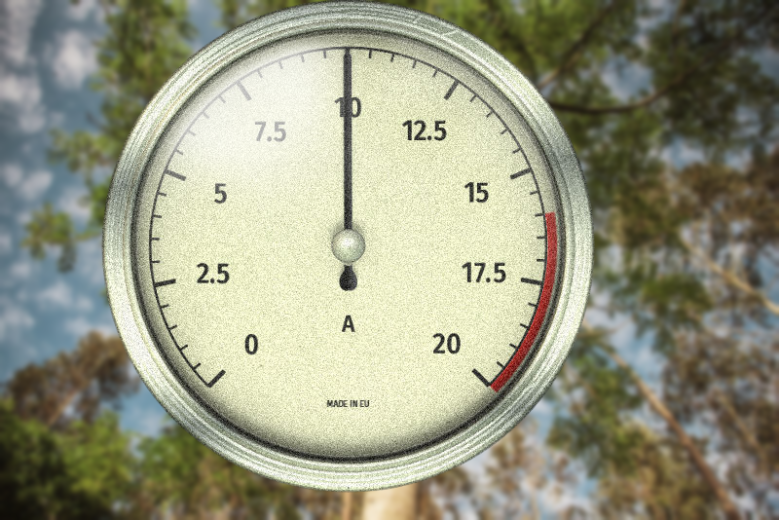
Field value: 10
